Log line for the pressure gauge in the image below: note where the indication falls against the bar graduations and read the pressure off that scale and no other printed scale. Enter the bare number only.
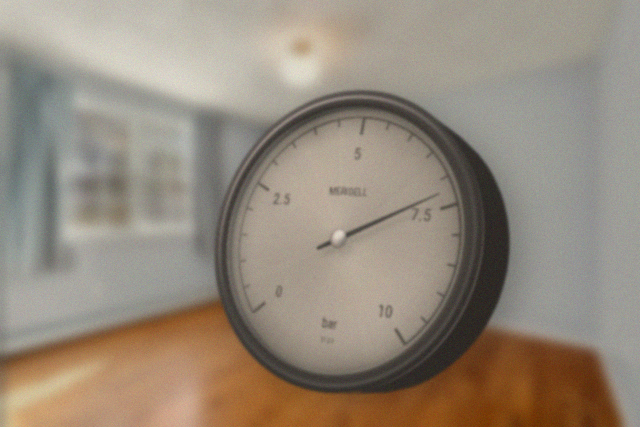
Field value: 7.25
